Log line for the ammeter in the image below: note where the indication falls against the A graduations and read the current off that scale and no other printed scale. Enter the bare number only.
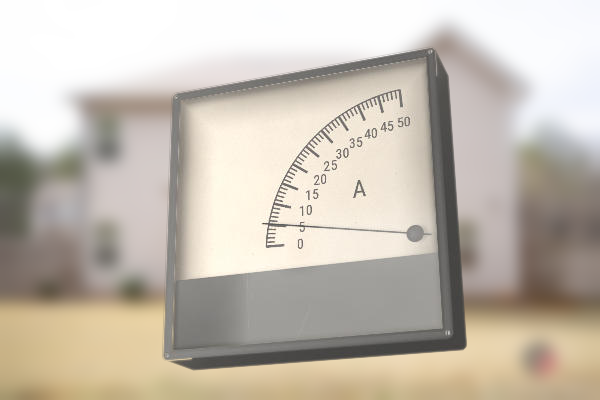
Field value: 5
